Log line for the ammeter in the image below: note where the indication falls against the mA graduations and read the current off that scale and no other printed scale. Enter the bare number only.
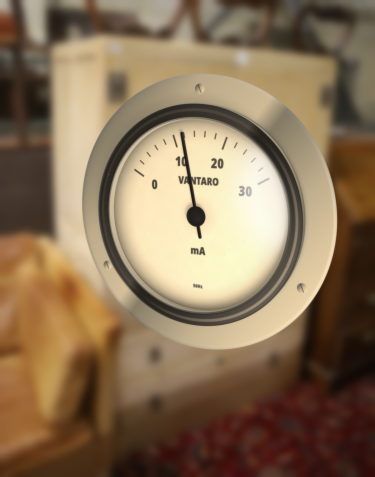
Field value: 12
